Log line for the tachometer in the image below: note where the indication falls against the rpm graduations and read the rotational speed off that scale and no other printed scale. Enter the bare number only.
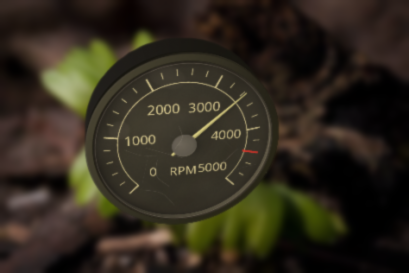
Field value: 3400
